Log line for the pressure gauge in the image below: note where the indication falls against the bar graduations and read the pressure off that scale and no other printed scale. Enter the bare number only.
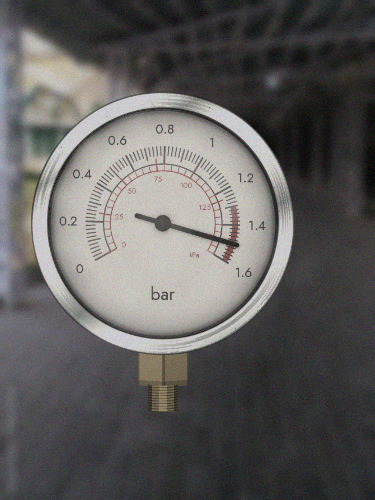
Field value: 1.5
